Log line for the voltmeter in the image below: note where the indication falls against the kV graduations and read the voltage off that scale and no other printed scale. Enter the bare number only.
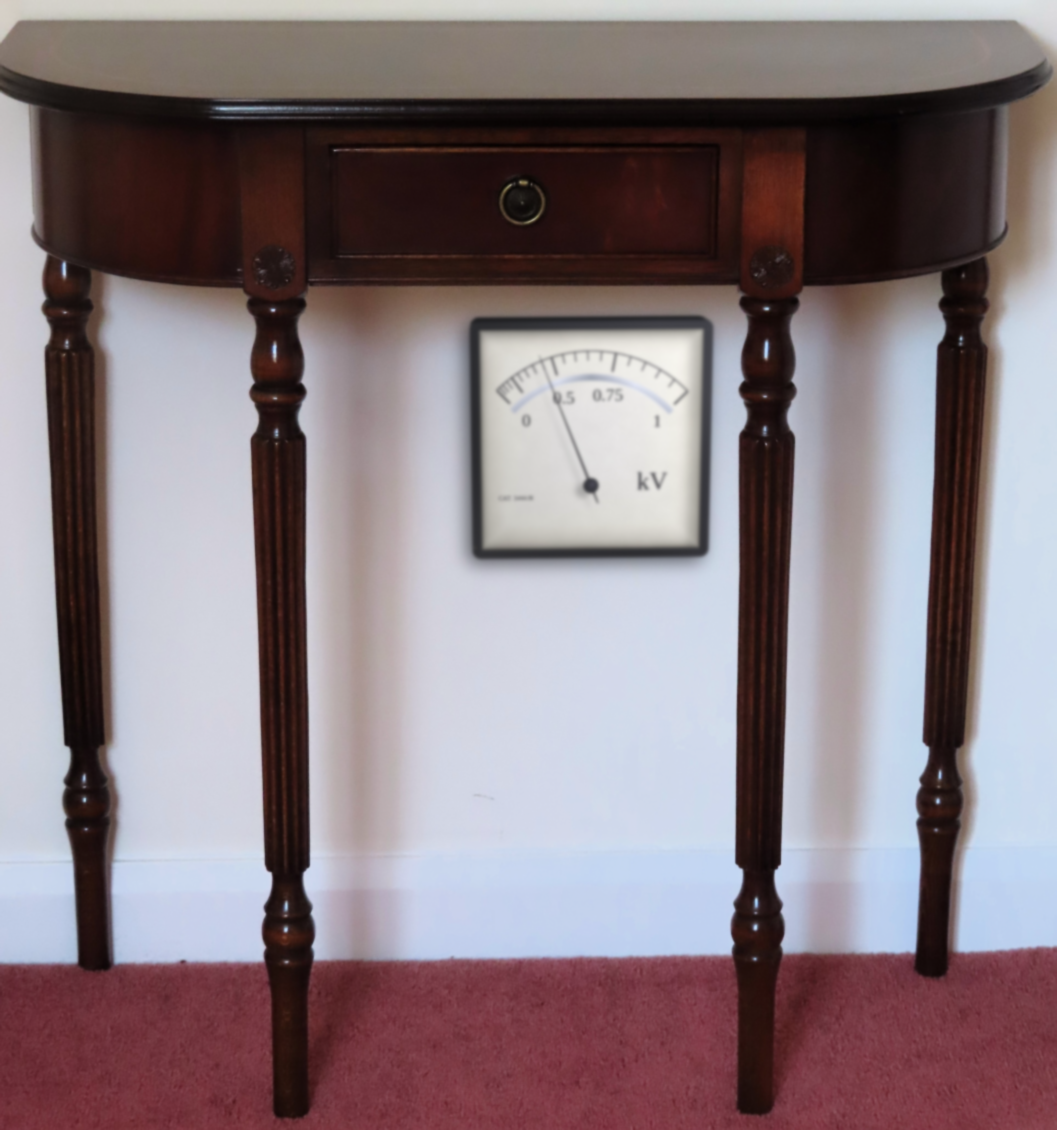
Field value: 0.45
